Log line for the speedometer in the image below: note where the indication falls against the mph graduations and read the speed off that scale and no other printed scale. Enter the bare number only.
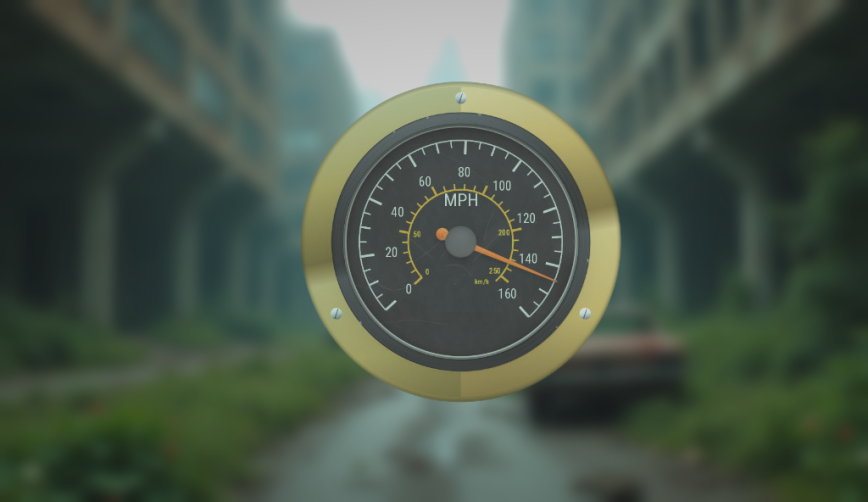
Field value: 145
